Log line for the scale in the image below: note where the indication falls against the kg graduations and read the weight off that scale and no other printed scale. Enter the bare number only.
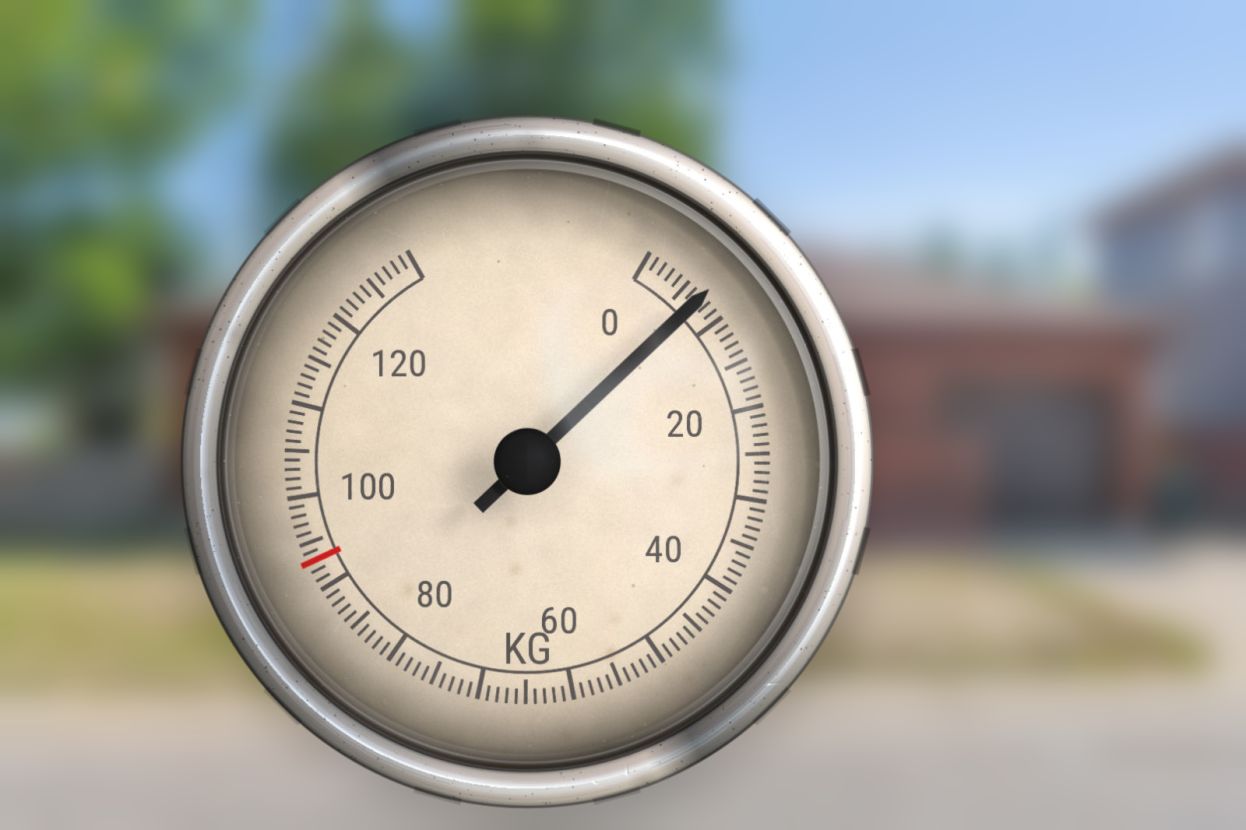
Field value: 7
